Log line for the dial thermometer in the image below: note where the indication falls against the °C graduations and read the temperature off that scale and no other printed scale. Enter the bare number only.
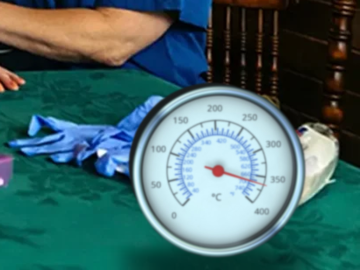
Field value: 362.5
